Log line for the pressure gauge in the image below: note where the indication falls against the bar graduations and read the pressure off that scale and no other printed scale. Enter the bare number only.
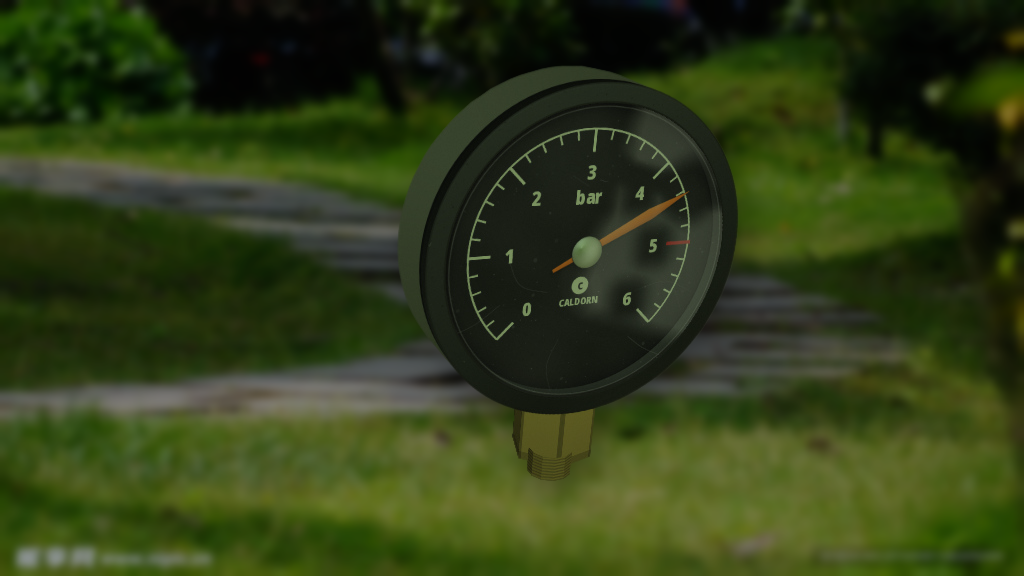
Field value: 4.4
